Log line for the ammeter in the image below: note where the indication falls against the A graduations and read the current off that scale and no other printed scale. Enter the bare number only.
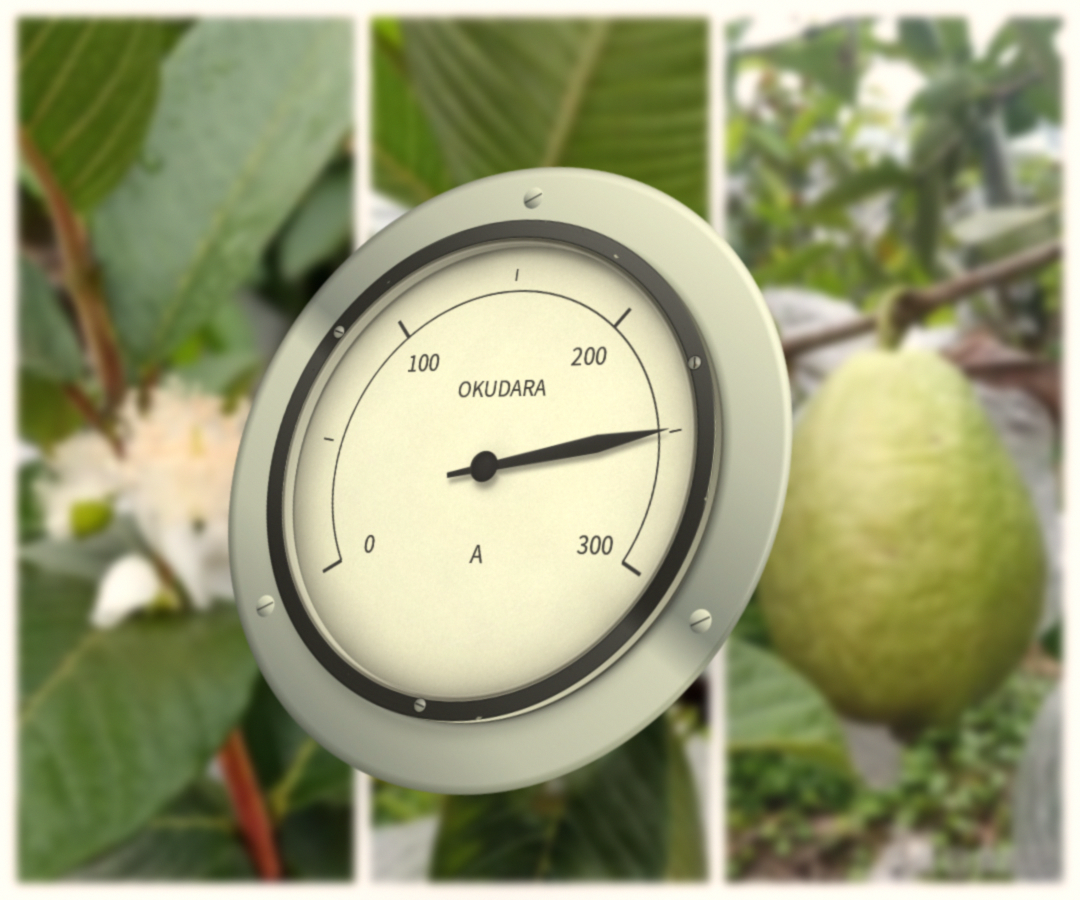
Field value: 250
